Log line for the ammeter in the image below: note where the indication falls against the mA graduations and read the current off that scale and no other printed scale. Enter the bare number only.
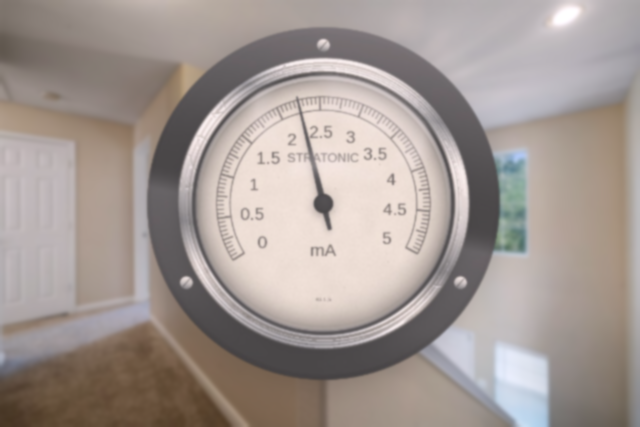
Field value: 2.25
